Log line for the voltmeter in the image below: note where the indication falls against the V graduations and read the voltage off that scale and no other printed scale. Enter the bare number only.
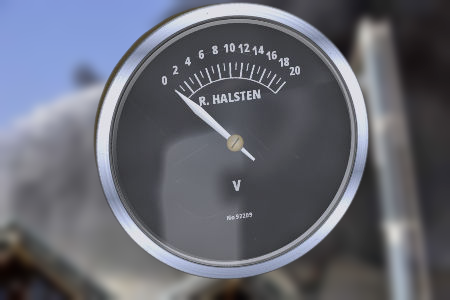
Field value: 0
